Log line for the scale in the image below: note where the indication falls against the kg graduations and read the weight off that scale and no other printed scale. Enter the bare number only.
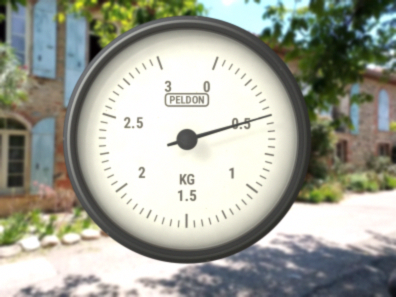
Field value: 0.5
